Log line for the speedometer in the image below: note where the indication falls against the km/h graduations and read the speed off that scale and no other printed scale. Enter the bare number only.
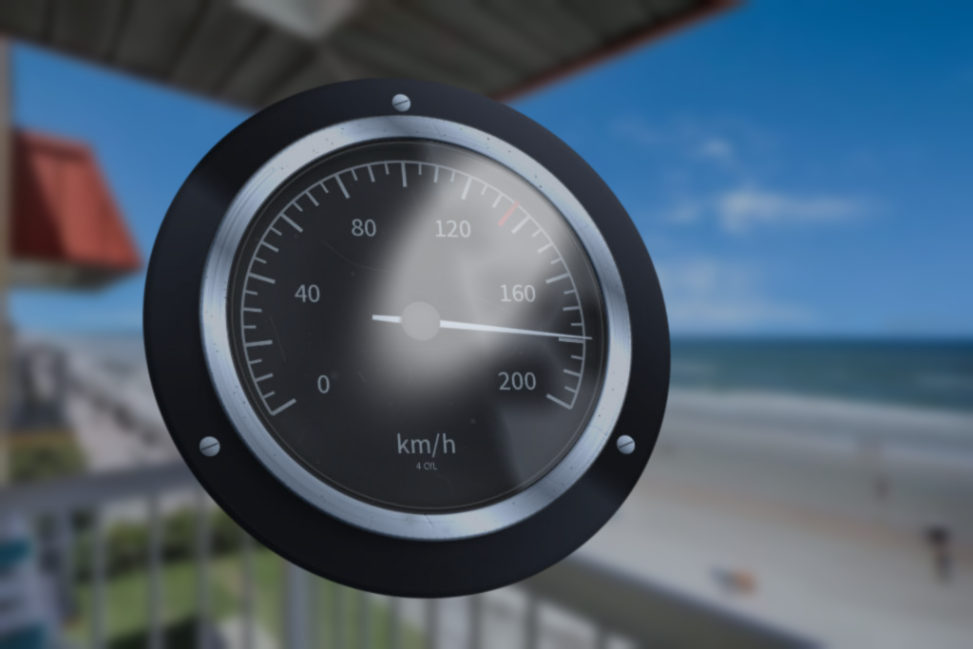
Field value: 180
